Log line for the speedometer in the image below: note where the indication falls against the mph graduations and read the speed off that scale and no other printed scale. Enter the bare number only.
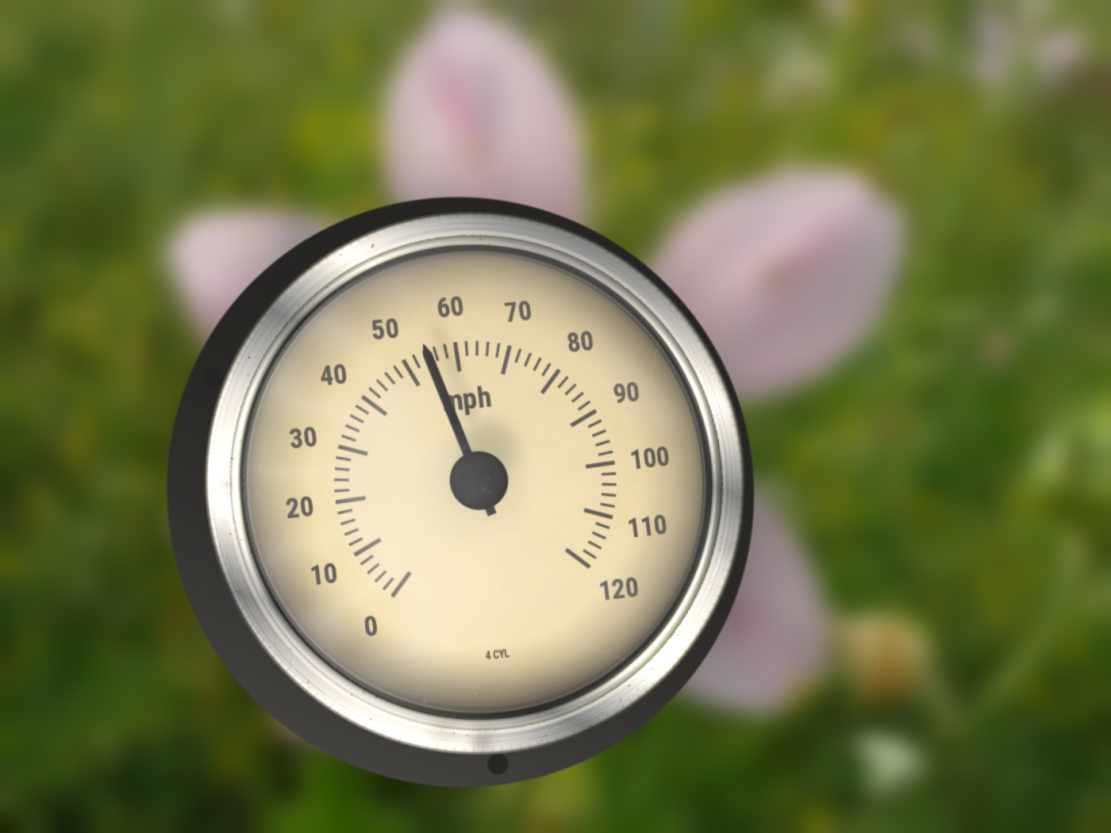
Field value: 54
